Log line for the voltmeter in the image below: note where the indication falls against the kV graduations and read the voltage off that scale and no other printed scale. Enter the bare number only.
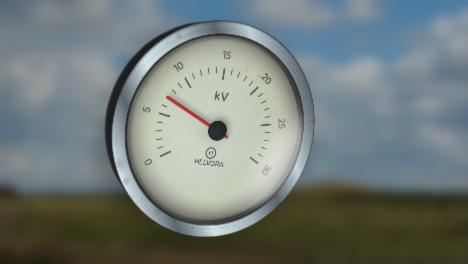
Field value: 7
